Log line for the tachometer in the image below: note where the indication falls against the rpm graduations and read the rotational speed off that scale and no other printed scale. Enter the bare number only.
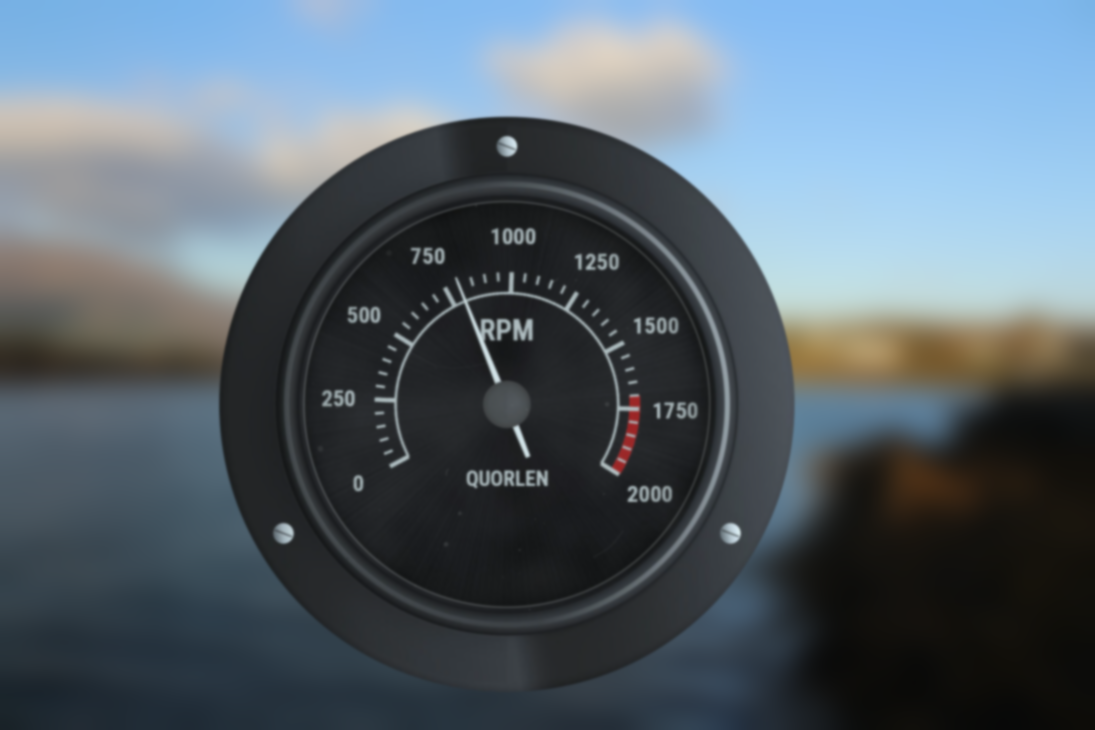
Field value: 800
